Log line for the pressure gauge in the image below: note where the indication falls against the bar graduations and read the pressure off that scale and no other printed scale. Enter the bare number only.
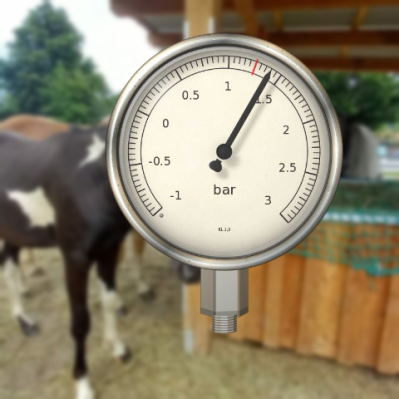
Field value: 1.4
